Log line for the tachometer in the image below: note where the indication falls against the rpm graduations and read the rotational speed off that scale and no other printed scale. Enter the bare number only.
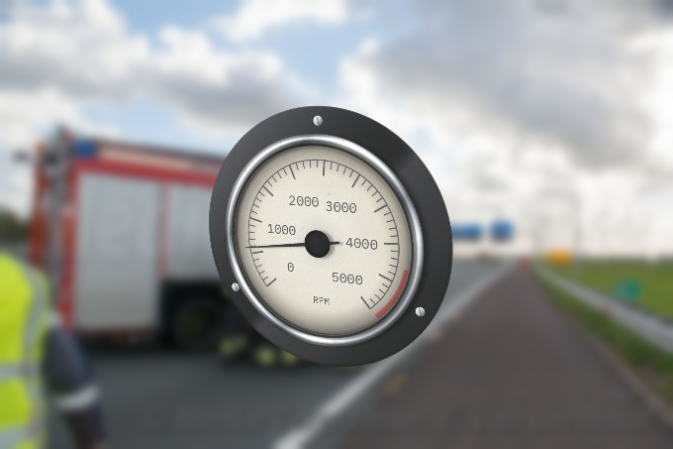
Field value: 600
